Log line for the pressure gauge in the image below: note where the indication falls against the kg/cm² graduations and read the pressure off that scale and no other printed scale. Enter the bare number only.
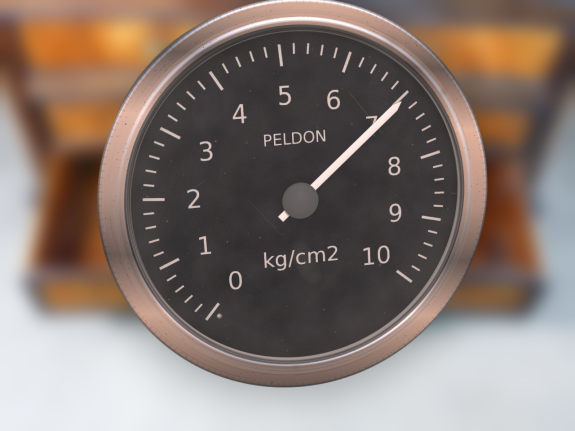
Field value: 7
